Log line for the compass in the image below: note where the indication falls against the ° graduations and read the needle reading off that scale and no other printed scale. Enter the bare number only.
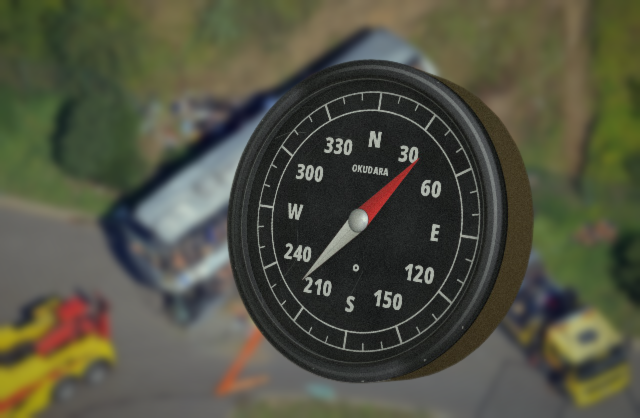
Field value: 40
